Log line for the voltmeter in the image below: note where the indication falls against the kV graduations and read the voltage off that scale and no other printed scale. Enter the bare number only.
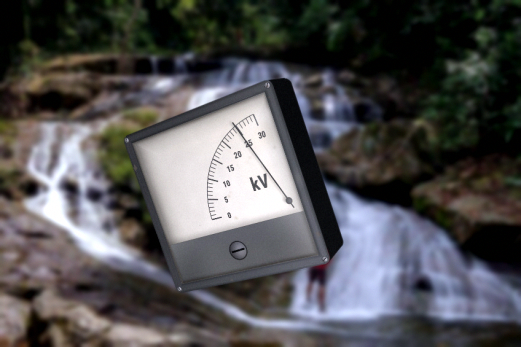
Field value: 25
